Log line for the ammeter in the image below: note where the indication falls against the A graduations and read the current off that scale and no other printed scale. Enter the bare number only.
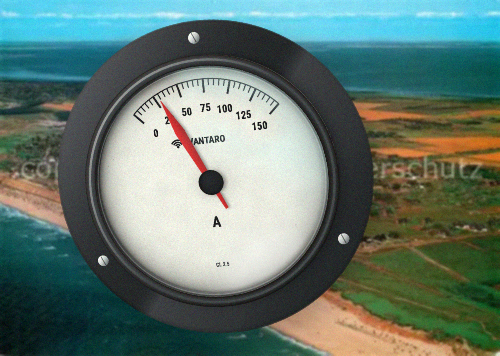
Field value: 30
